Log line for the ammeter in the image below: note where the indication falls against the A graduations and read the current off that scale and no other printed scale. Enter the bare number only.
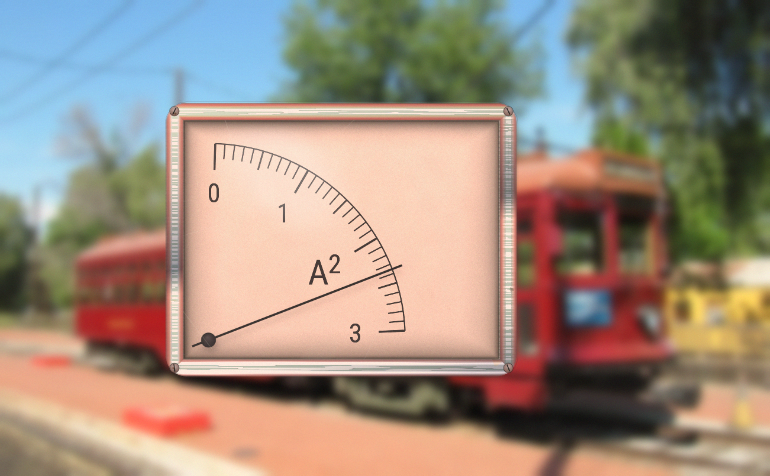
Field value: 2.35
